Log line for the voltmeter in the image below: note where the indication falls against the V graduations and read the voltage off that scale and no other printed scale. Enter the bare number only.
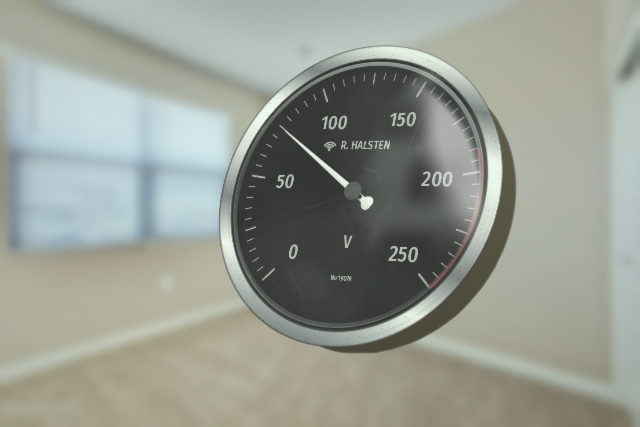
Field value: 75
